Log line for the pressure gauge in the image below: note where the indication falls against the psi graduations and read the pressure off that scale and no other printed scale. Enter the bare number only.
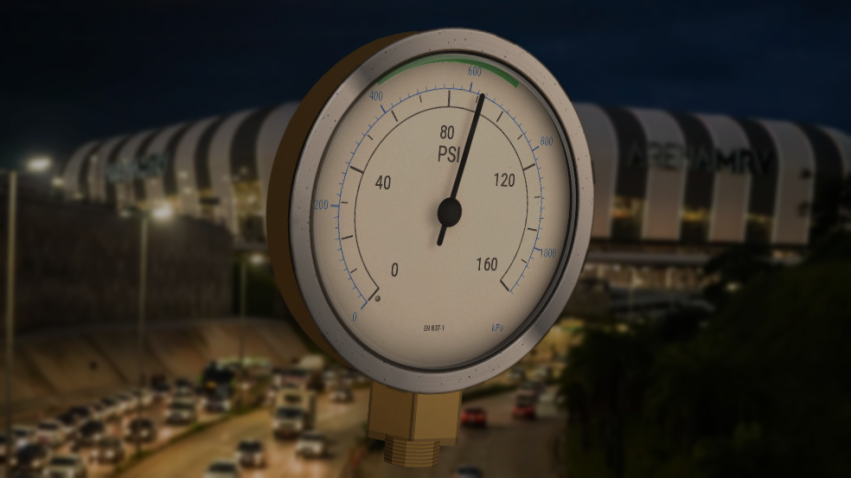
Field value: 90
